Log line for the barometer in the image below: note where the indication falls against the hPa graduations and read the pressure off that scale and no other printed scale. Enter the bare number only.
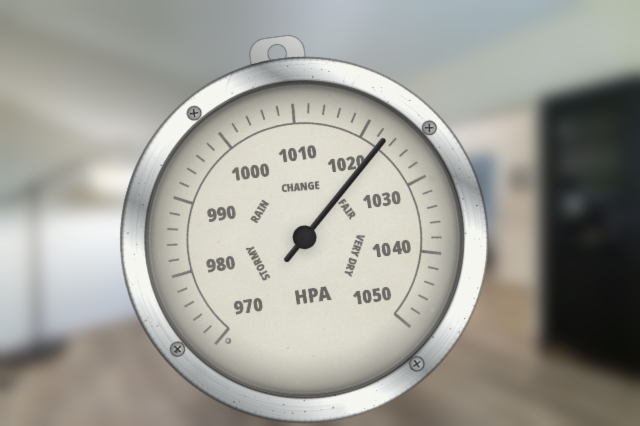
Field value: 1023
